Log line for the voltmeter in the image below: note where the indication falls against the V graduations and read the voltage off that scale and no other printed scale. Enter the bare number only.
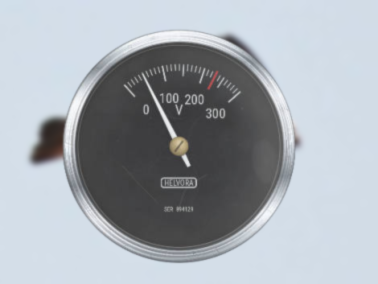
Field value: 50
